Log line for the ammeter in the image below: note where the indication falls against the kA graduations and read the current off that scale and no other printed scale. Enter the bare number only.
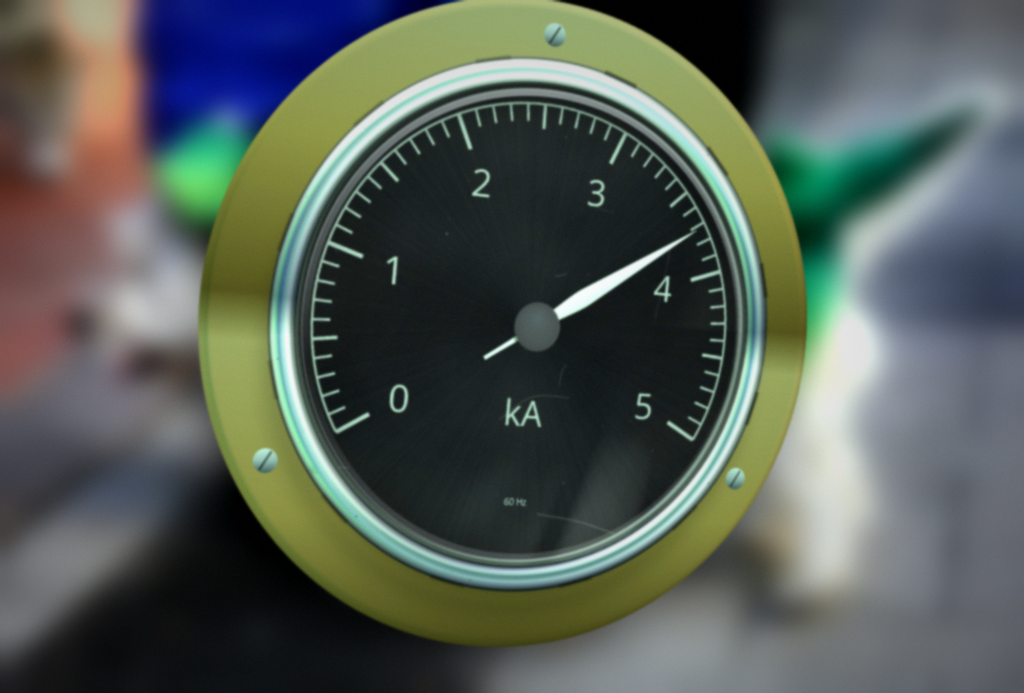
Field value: 3.7
